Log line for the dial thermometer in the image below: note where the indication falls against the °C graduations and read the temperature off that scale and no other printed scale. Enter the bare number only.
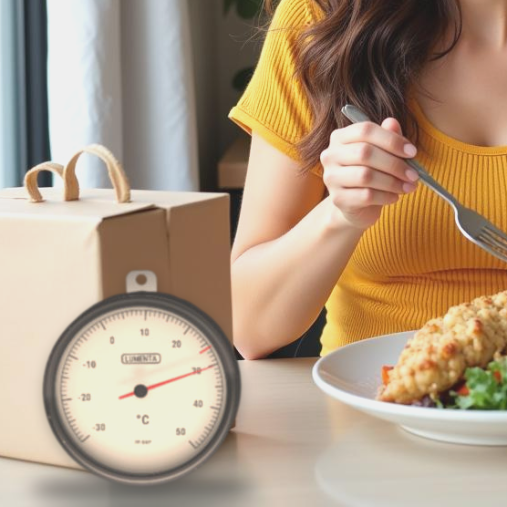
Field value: 30
